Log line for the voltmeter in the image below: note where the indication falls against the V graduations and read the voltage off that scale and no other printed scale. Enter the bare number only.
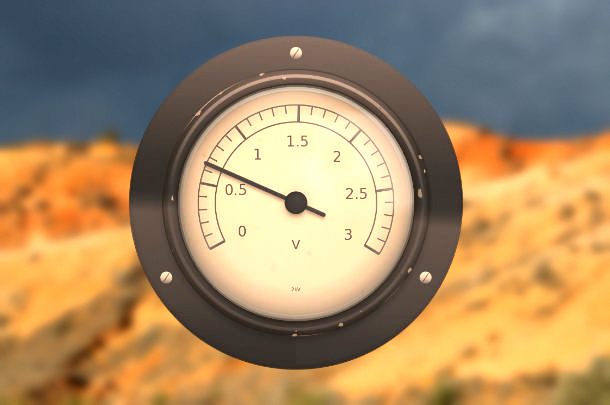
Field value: 0.65
